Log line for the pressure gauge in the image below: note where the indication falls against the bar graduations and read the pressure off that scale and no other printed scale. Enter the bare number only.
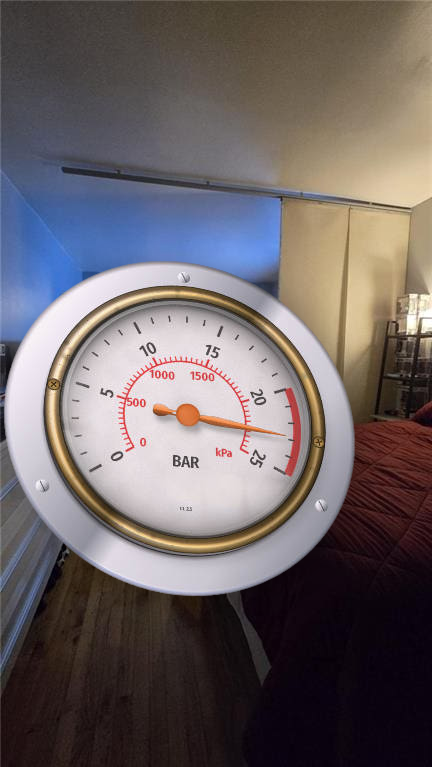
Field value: 23
